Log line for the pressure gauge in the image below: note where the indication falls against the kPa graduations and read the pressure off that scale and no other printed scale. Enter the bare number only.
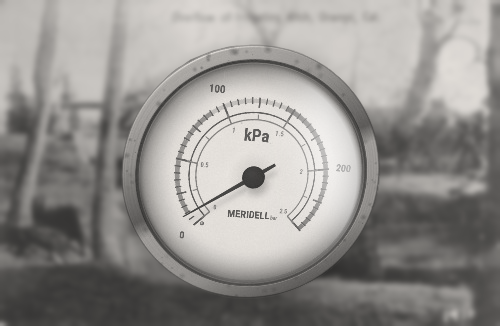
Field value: 10
